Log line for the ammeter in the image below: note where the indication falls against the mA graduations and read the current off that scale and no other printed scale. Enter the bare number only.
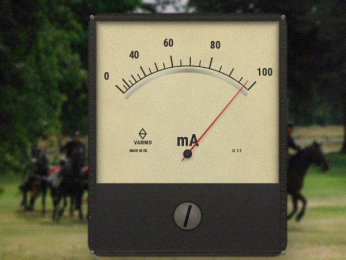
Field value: 97.5
